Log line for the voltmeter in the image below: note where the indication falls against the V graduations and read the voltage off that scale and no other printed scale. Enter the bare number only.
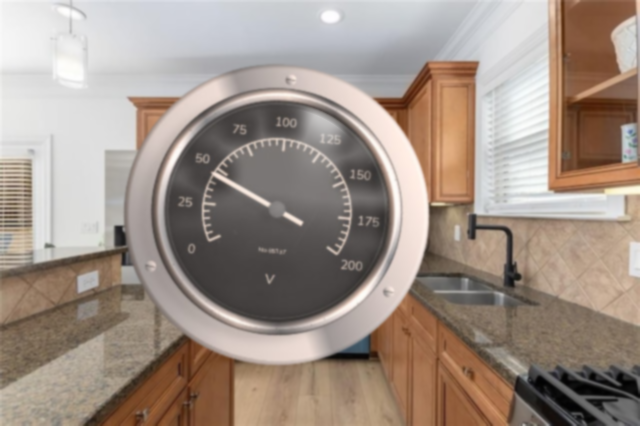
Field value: 45
